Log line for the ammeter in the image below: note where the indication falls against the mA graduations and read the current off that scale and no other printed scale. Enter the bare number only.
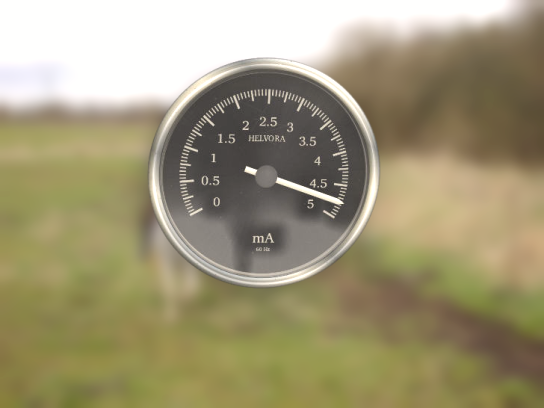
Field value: 4.75
